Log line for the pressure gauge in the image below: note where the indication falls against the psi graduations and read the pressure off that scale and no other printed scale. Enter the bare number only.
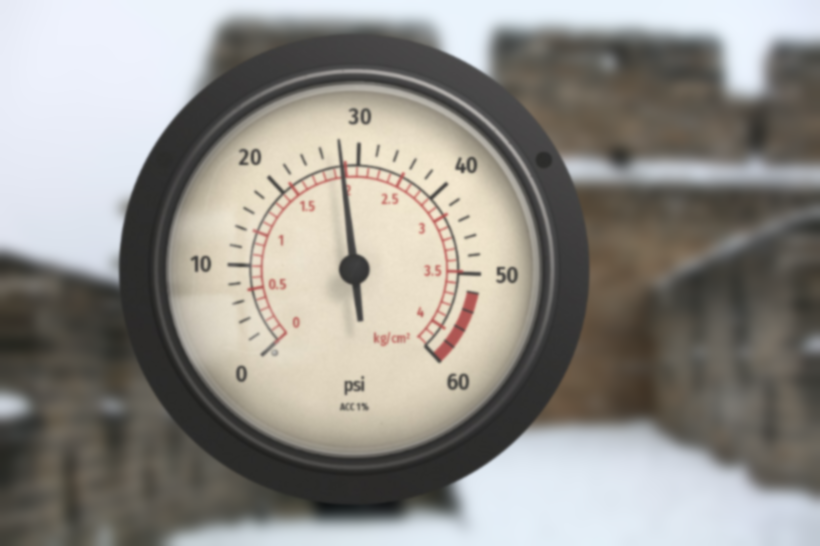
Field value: 28
